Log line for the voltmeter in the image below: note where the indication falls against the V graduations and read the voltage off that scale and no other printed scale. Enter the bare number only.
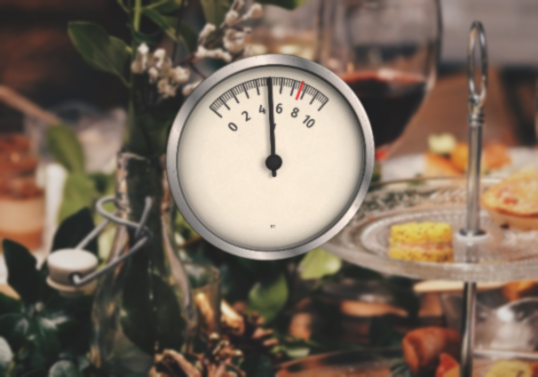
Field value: 5
